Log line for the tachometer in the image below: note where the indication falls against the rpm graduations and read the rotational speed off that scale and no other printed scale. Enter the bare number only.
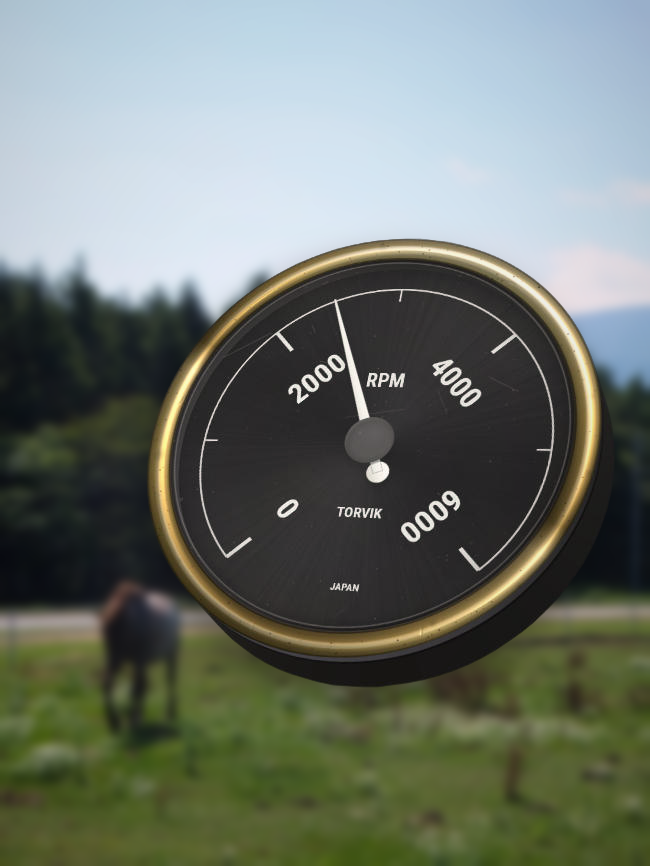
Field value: 2500
